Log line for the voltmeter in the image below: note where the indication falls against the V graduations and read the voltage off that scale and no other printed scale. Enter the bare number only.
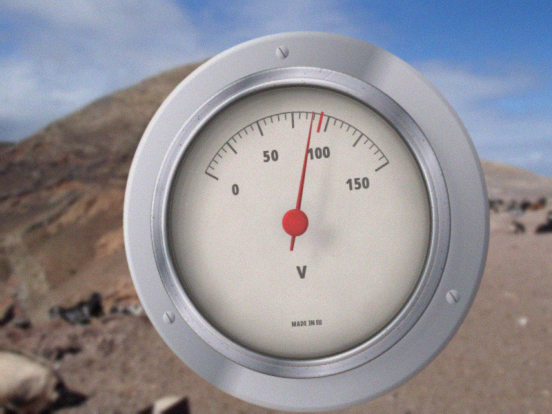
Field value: 90
